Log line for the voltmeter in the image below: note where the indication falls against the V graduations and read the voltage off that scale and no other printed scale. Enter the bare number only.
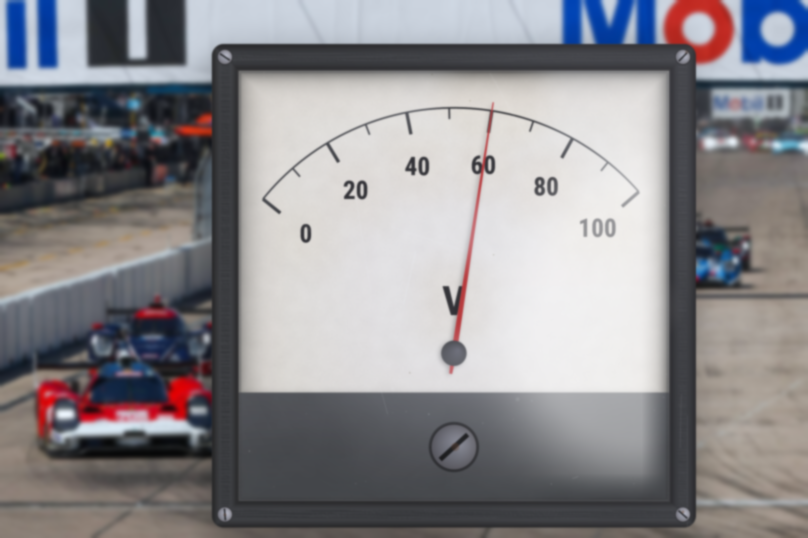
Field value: 60
